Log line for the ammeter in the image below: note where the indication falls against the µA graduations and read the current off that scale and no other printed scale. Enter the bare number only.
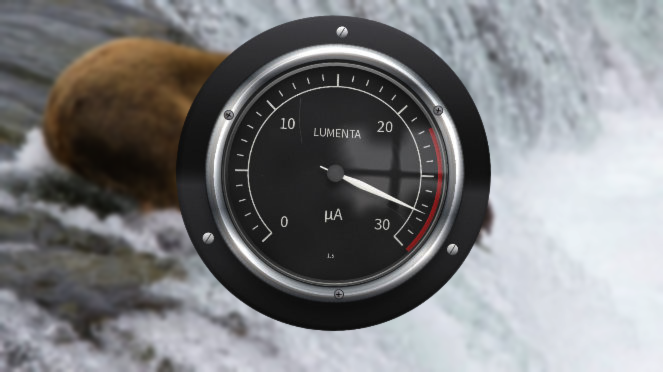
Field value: 27.5
